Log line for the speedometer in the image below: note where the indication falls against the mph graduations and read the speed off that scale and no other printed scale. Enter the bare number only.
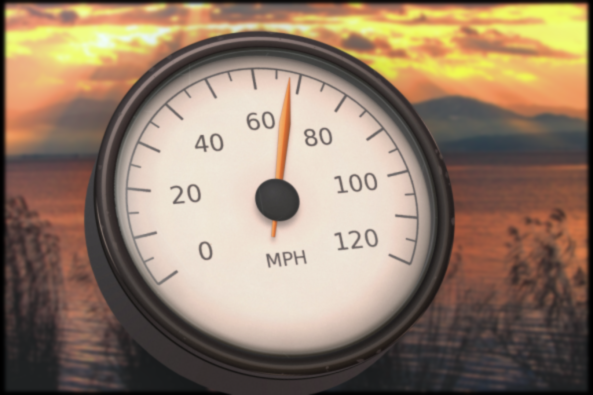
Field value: 67.5
